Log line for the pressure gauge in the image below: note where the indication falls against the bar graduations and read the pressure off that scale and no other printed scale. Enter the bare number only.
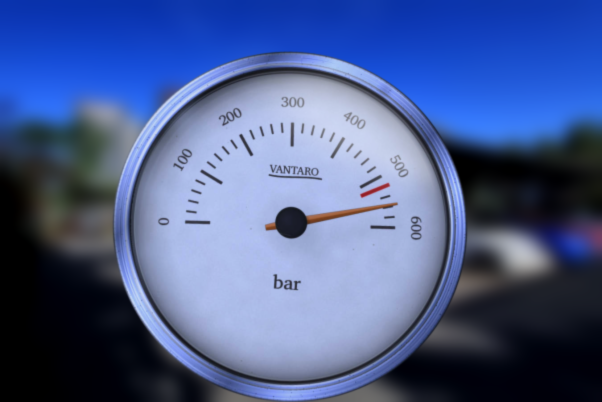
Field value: 560
